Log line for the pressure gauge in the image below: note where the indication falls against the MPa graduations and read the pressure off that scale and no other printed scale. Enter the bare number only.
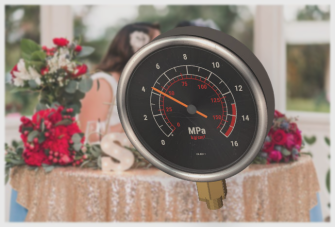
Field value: 4.5
